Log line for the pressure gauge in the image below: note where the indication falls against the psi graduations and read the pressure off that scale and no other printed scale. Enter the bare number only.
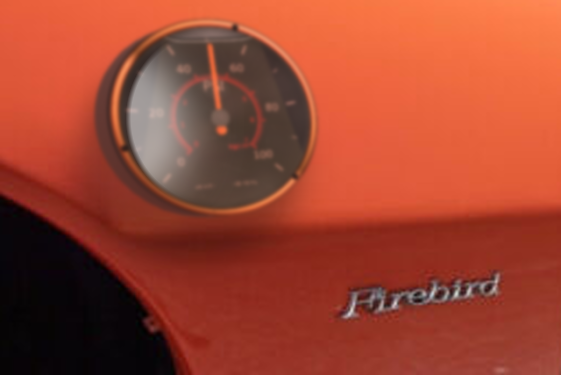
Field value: 50
